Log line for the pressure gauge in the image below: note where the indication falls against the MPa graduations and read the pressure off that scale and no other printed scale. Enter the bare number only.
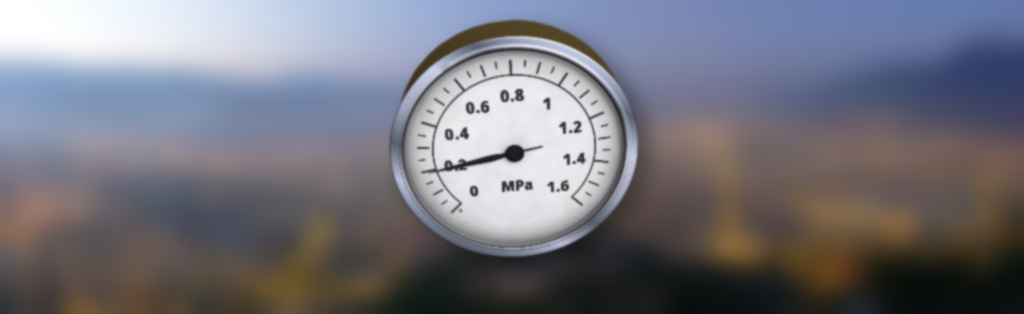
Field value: 0.2
